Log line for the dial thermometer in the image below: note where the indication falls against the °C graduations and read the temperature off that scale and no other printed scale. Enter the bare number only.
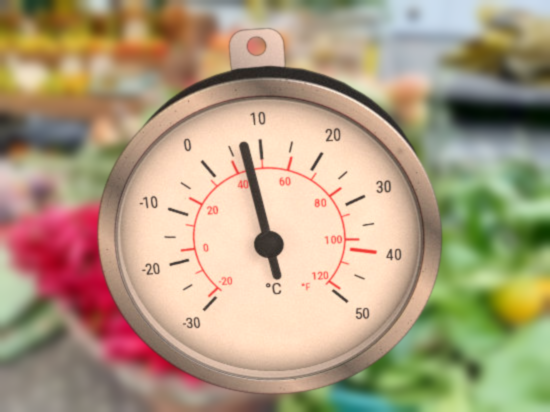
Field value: 7.5
